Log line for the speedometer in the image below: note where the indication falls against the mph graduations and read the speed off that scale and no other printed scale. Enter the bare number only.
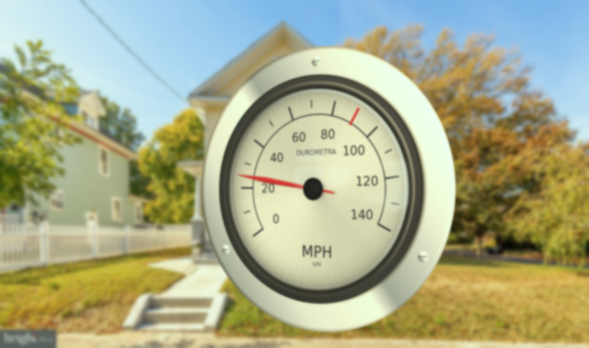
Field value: 25
